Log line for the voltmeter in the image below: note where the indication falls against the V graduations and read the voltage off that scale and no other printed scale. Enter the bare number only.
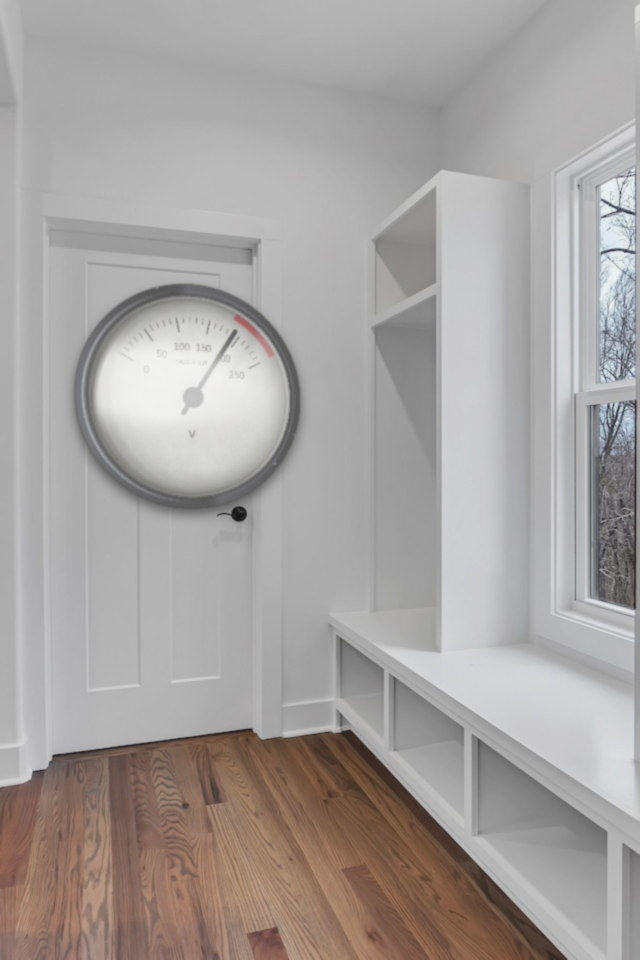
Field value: 190
